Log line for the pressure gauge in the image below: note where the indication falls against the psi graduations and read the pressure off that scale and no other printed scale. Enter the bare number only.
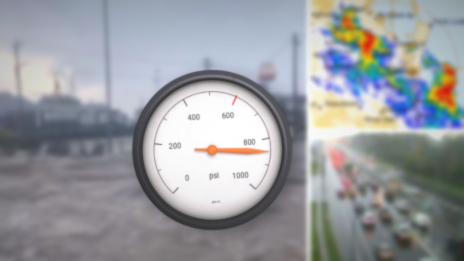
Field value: 850
